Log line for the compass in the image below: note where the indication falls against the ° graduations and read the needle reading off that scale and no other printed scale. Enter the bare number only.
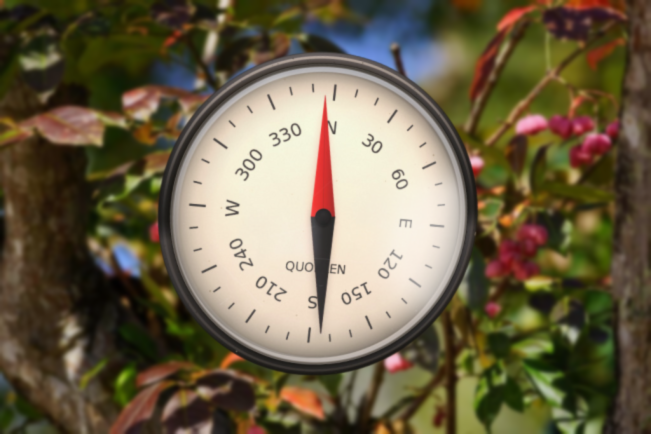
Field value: 355
